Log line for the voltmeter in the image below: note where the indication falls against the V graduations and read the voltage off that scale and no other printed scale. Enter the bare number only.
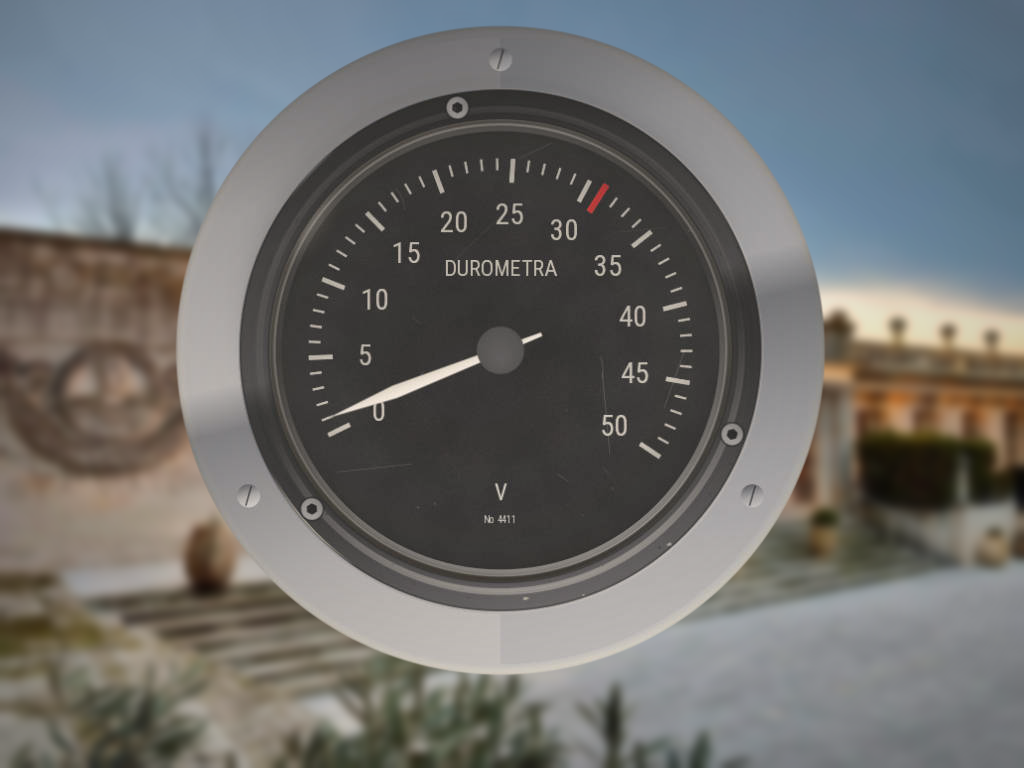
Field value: 1
